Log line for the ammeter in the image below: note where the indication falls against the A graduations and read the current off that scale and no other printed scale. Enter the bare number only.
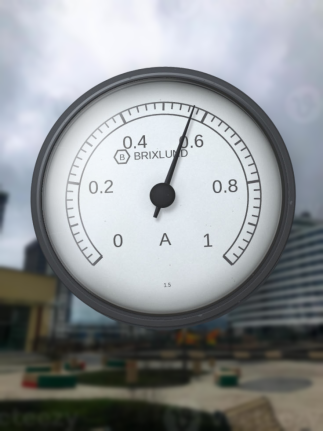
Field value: 0.57
